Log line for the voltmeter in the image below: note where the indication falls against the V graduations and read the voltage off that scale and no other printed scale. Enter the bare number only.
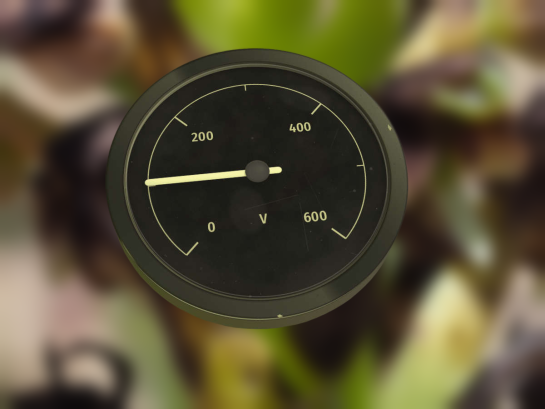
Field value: 100
